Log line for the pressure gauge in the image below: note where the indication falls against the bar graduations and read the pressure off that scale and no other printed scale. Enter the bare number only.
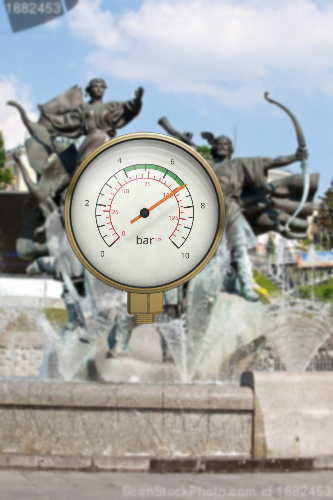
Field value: 7
